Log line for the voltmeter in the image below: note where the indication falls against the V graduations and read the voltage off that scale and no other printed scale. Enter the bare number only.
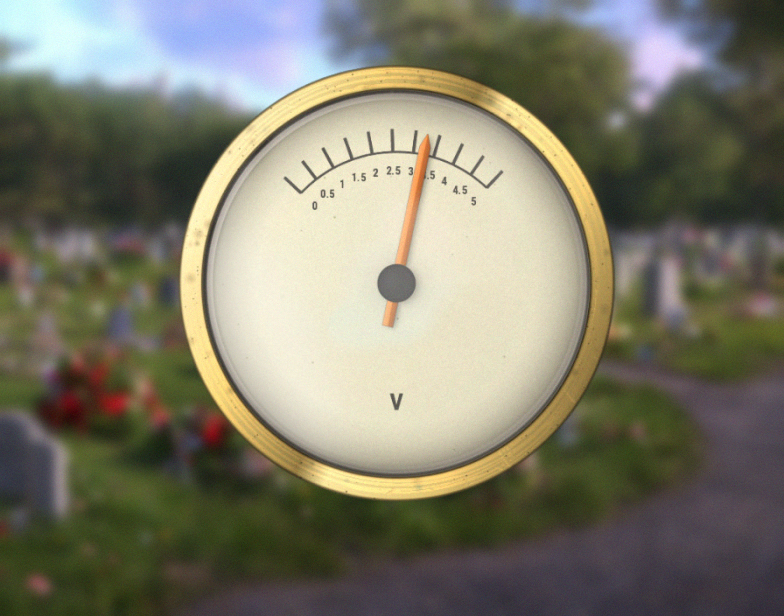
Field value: 3.25
